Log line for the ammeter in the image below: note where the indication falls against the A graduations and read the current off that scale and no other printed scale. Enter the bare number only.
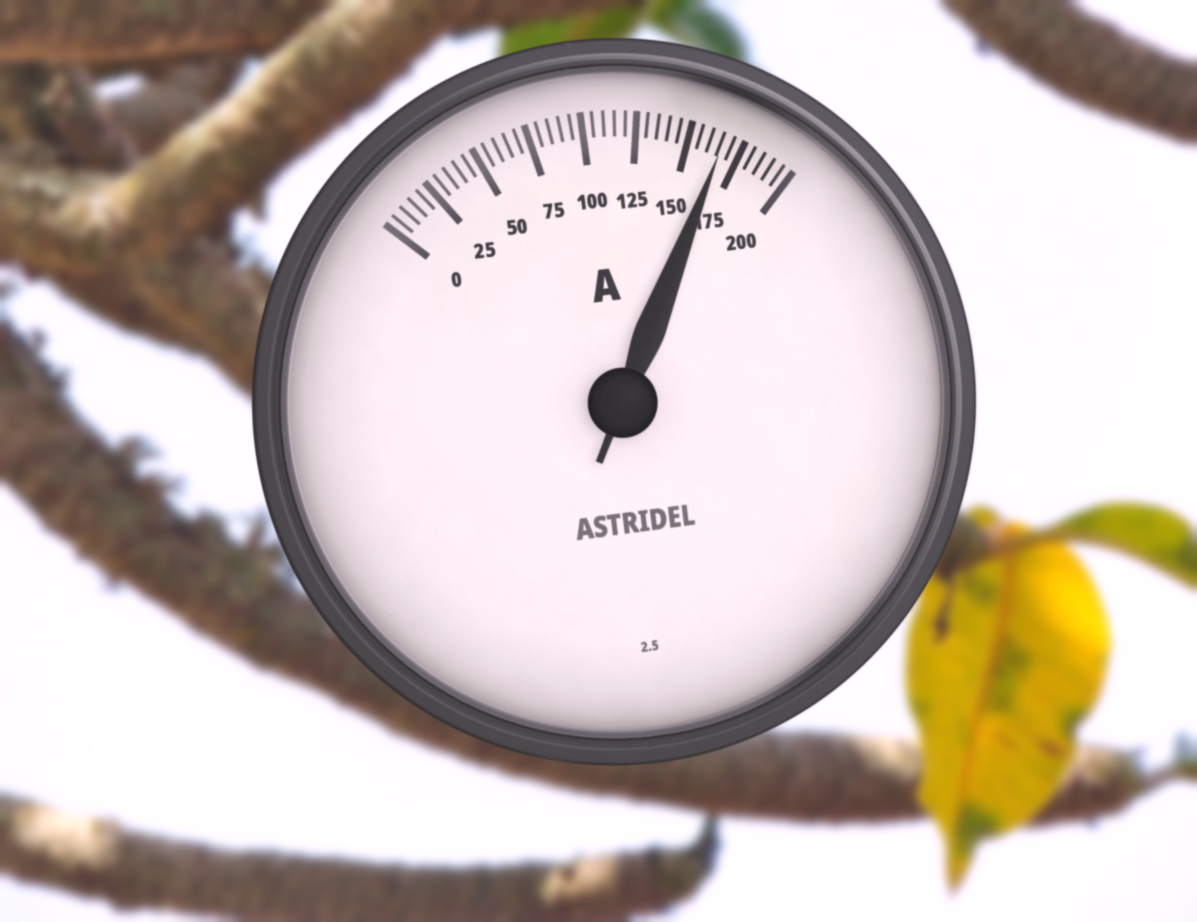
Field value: 165
